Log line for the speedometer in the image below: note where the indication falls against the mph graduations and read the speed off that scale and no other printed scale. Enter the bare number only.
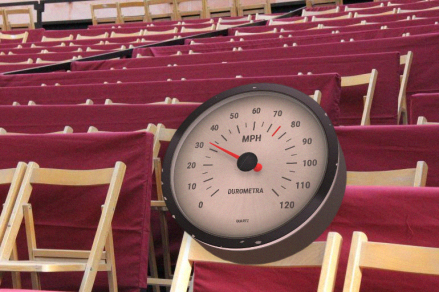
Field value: 32.5
